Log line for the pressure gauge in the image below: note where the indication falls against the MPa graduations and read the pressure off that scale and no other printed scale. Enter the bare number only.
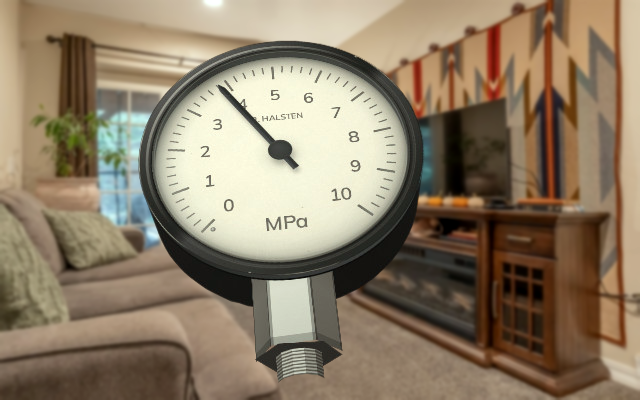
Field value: 3.8
